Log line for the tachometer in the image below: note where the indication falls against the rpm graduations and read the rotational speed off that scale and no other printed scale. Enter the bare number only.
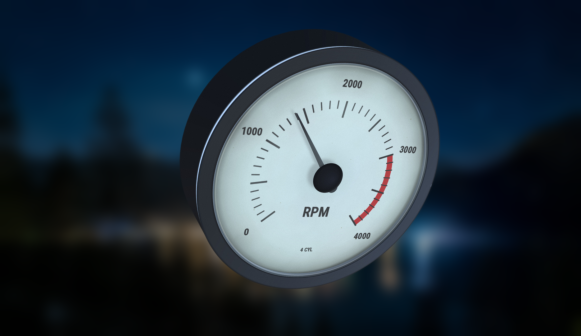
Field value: 1400
